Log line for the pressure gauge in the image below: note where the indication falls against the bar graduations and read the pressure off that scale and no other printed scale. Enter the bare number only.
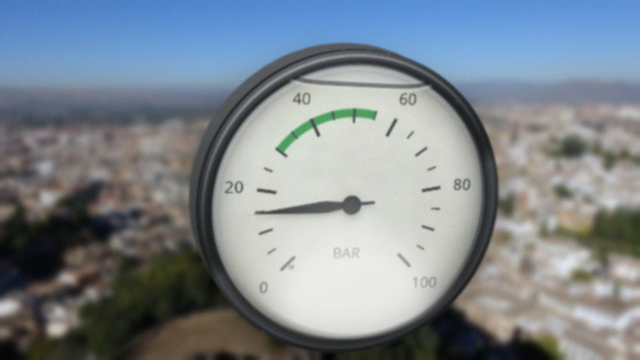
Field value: 15
